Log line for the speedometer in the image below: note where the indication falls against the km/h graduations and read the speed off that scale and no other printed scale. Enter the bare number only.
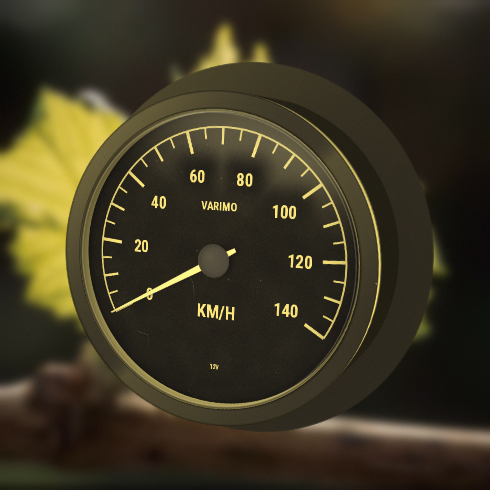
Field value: 0
